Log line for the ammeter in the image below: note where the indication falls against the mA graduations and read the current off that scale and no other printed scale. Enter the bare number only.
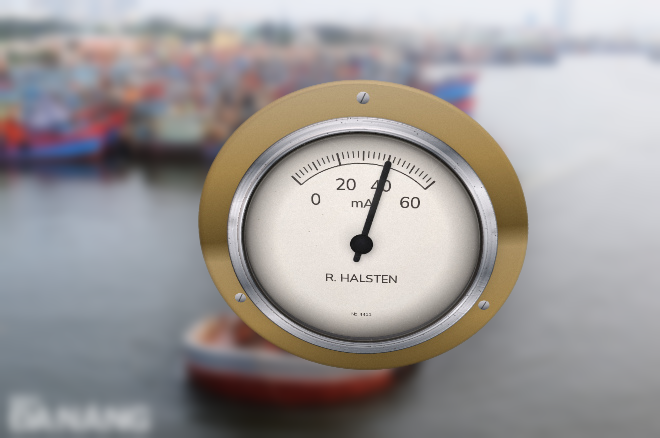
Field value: 40
